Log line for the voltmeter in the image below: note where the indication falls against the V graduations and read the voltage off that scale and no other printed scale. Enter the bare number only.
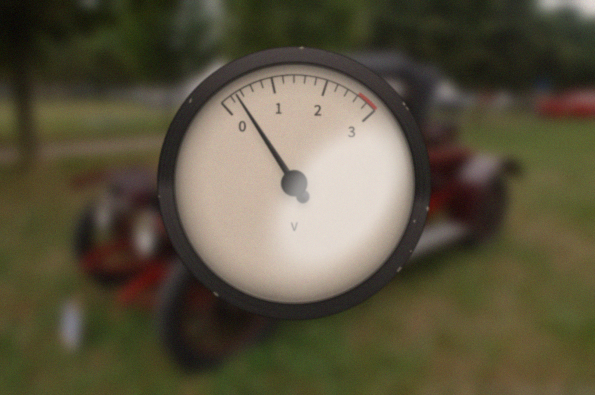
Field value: 0.3
